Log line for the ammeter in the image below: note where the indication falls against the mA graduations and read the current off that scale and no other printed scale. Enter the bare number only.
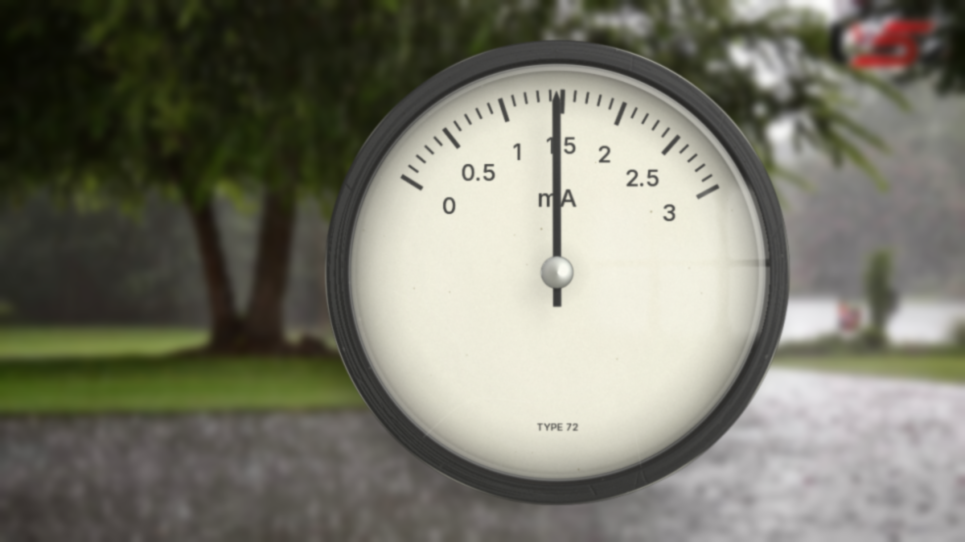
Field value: 1.45
